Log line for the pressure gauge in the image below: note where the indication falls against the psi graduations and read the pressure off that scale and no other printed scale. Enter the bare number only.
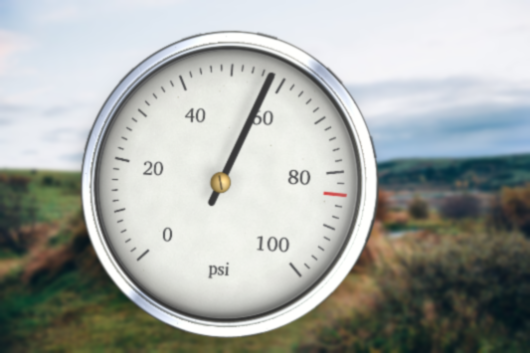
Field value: 58
